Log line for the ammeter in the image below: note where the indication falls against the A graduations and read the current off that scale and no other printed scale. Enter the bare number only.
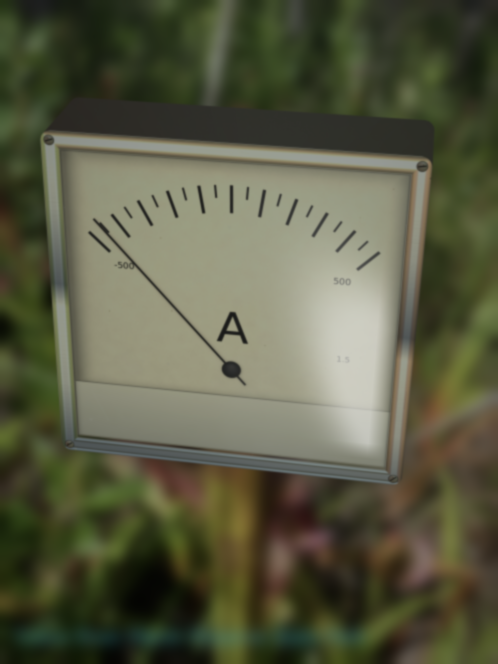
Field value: -450
